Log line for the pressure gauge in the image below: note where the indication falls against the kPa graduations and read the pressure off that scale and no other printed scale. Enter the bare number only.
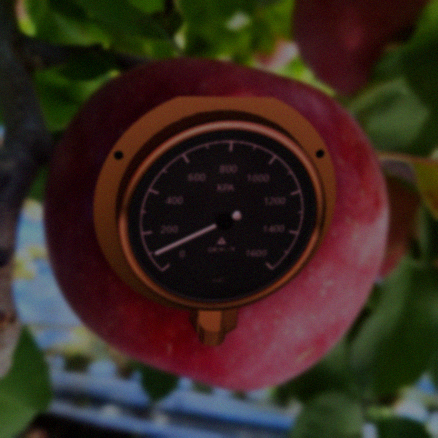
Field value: 100
